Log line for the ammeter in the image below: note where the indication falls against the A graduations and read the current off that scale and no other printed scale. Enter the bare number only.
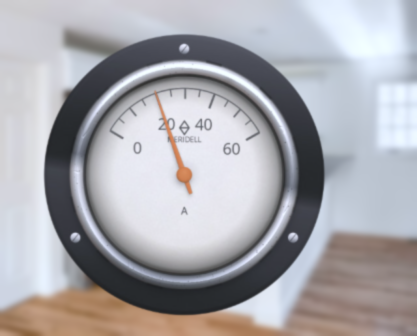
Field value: 20
